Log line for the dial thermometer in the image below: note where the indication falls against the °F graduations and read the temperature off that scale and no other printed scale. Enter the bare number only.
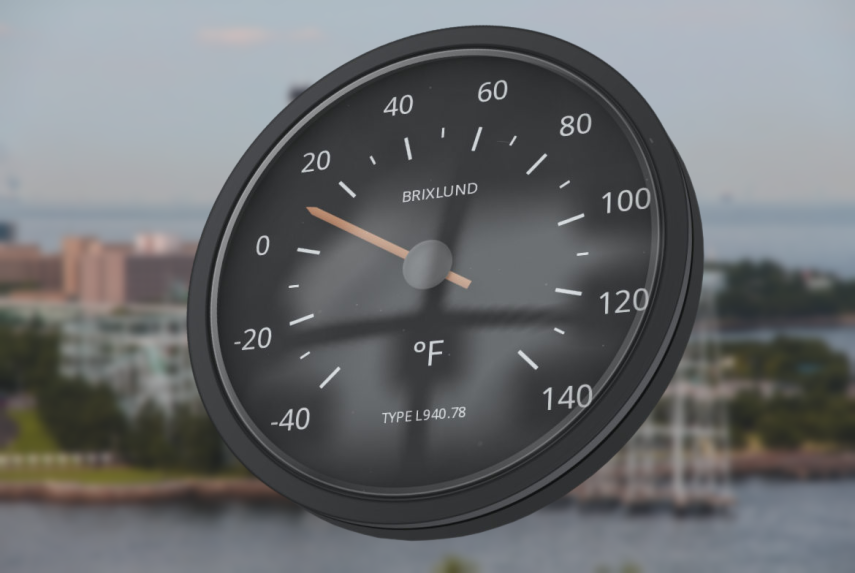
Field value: 10
